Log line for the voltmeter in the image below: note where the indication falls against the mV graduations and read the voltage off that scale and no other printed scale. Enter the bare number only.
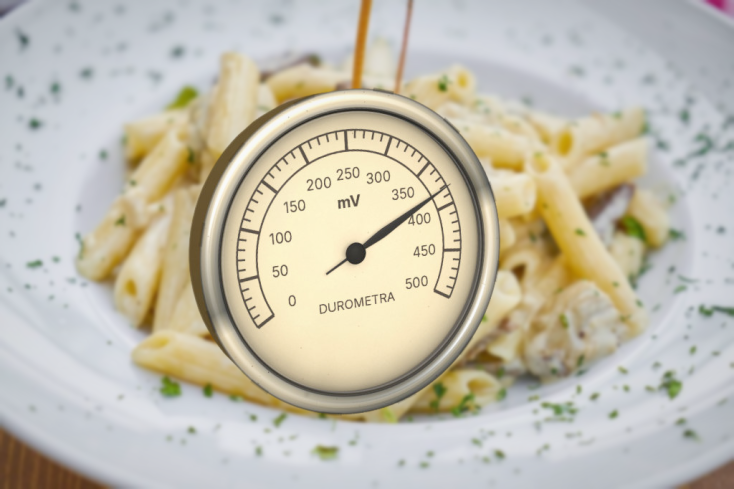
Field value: 380
